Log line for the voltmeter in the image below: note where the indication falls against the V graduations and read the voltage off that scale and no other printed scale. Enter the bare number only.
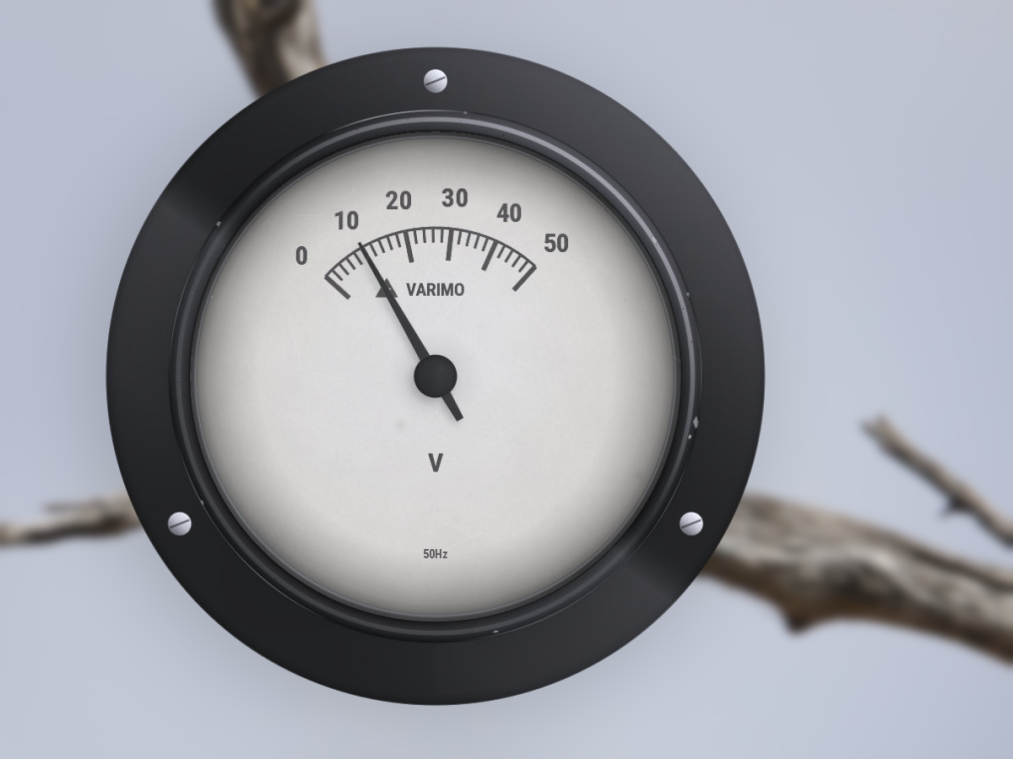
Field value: 10
